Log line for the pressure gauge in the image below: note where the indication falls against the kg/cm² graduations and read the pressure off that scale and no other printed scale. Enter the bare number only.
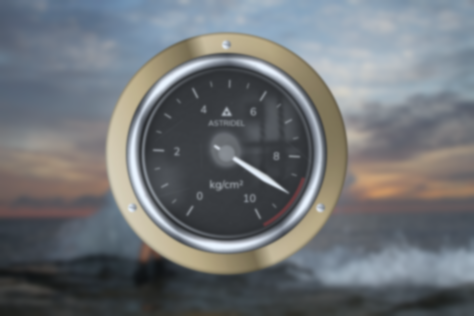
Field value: 9
